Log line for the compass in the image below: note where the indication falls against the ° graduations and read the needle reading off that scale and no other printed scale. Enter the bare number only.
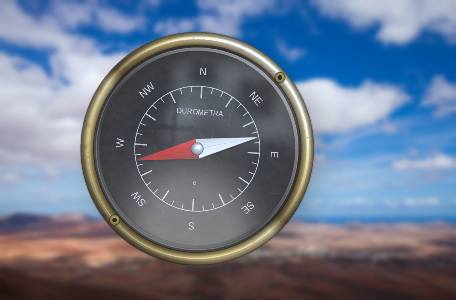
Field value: 255
